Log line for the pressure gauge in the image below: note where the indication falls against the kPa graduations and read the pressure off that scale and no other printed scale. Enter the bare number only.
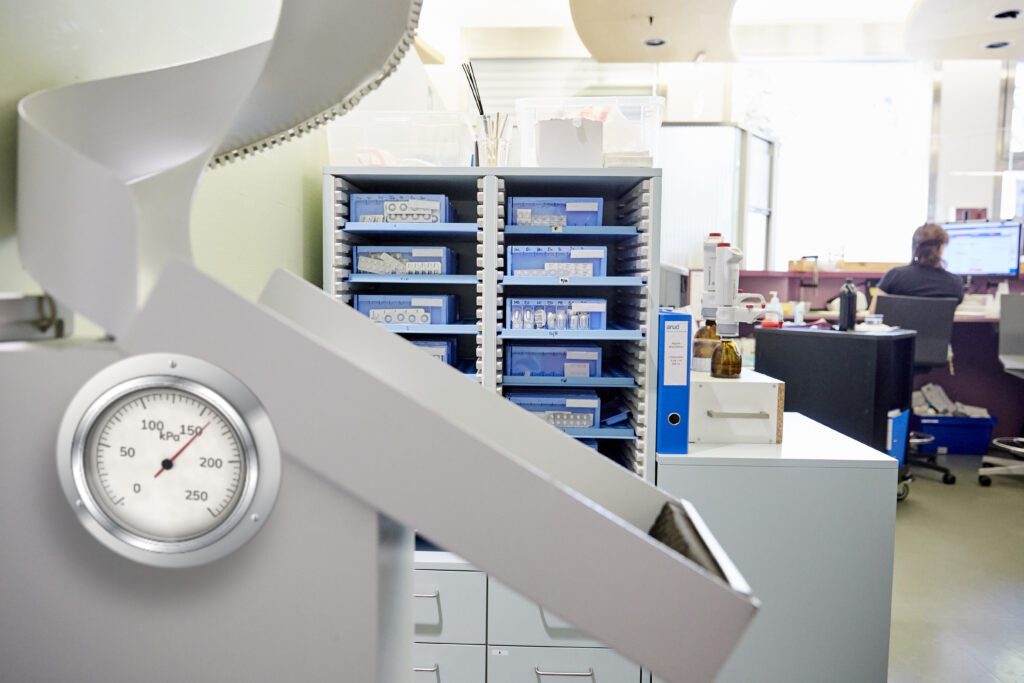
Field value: 160
